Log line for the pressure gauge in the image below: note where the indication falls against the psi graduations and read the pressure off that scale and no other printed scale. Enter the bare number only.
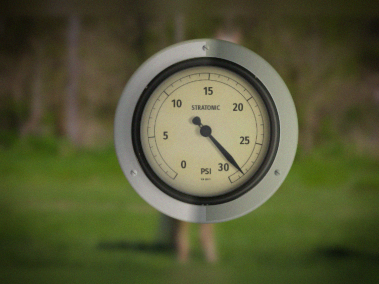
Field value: 28.5
